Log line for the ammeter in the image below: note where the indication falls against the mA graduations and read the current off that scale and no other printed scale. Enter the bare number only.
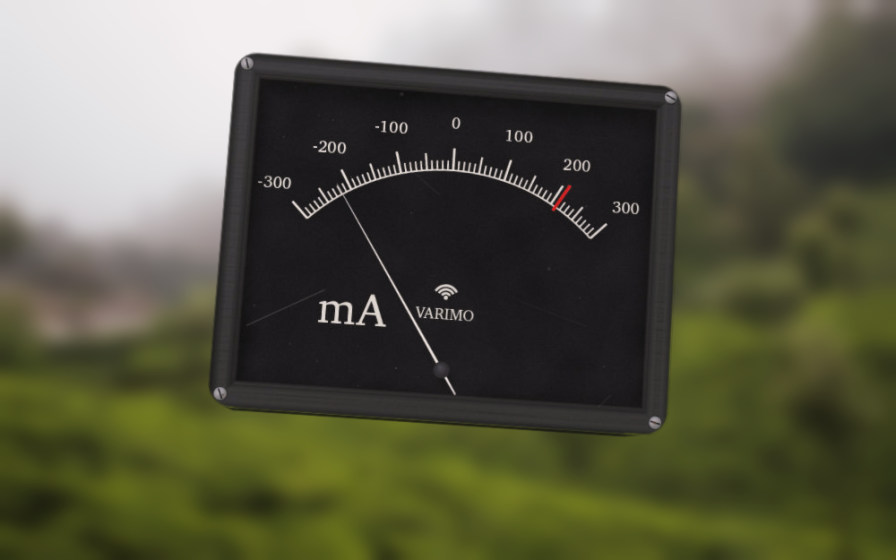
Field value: -220
